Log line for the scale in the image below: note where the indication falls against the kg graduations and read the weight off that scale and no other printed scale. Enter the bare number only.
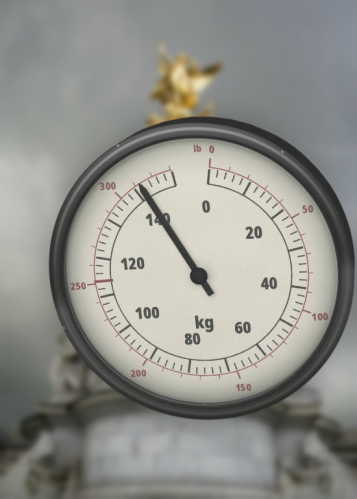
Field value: 142
